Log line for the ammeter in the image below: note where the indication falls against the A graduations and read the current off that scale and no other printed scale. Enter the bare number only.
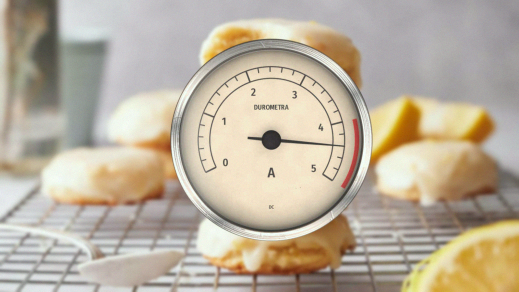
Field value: 4.4
